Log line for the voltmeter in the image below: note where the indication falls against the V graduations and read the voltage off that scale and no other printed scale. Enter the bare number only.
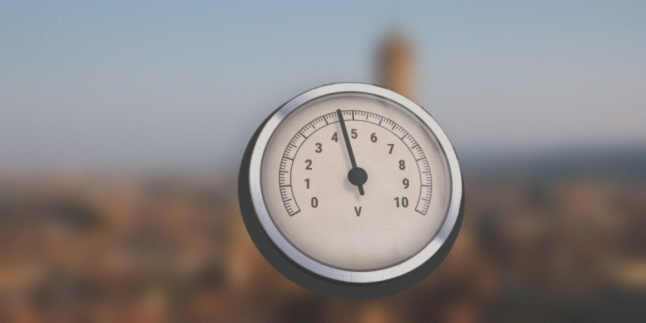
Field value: 4.5
